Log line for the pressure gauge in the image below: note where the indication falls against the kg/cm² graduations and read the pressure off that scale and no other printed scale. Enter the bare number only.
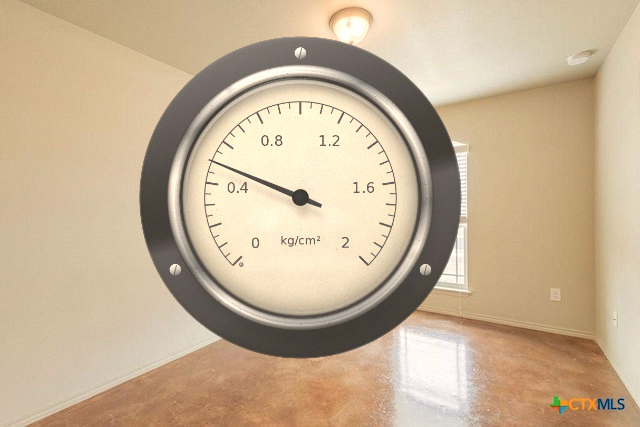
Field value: 0.5
